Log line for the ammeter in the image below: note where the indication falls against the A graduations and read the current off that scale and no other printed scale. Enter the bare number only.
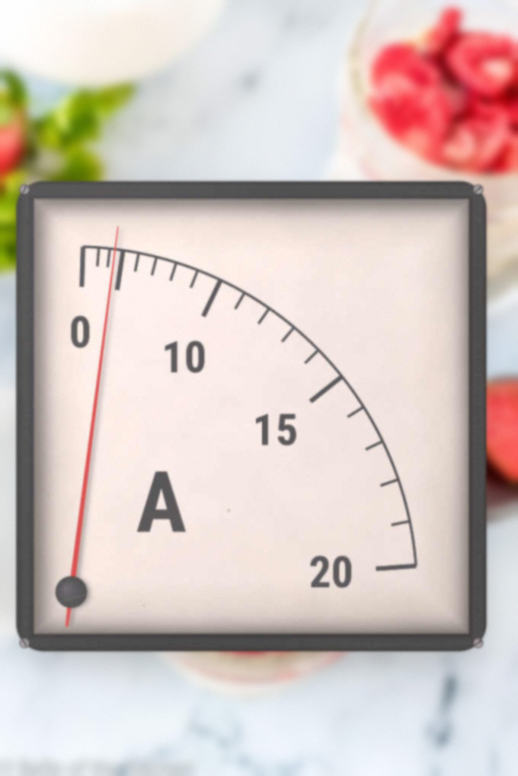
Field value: 4.5
